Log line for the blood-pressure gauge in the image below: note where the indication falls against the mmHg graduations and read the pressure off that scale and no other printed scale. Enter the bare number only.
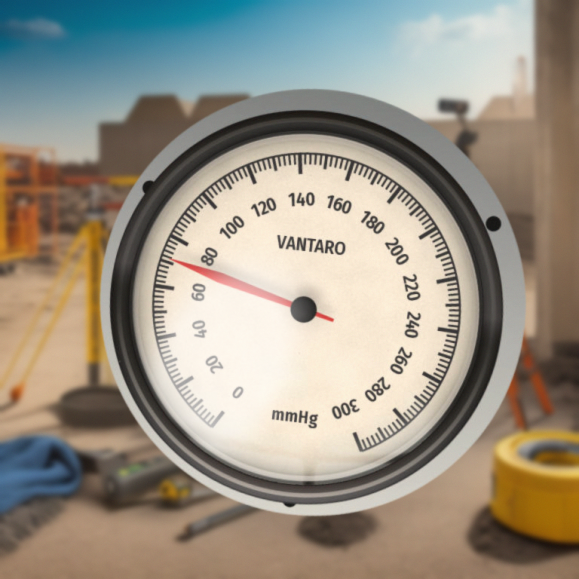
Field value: 72
